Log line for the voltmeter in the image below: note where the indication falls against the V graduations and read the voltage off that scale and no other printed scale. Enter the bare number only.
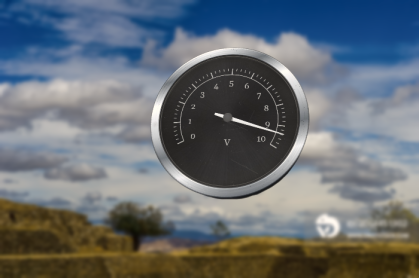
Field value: 9.4
